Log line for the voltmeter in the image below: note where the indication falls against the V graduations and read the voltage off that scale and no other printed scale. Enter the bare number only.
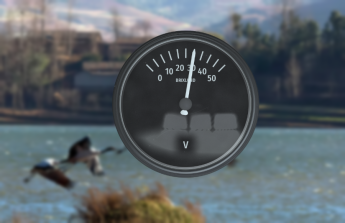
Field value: 30
